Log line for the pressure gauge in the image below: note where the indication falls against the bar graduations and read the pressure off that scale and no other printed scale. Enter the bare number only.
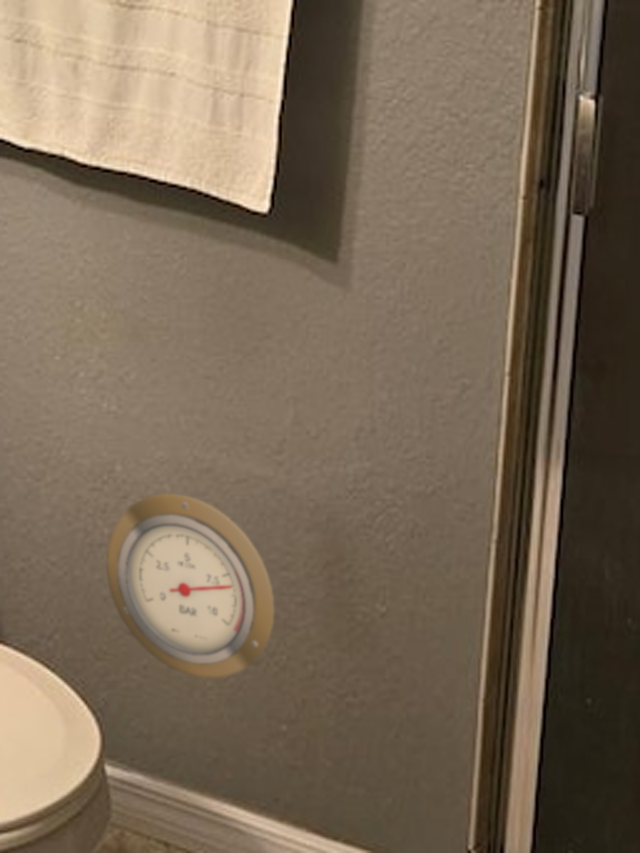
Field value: 8
